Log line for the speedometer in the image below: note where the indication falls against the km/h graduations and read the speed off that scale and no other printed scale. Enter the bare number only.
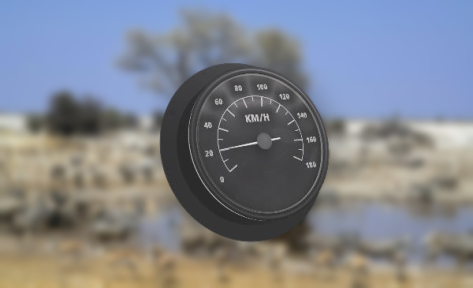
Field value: 20
